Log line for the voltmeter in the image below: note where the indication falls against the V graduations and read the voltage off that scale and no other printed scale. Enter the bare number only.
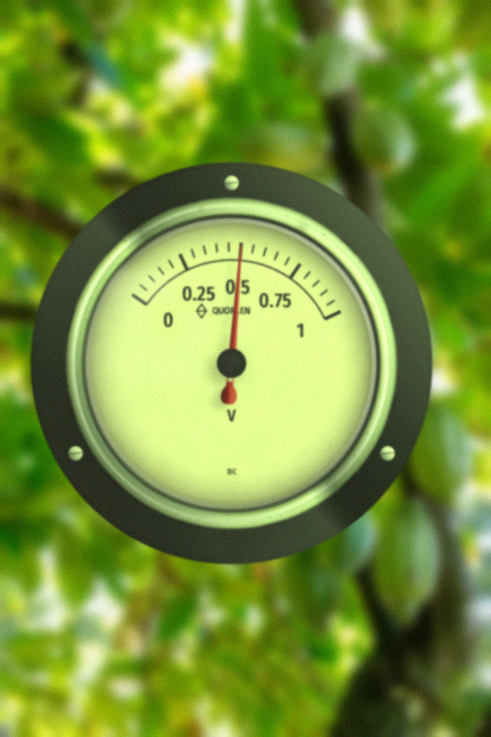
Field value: 0.5
